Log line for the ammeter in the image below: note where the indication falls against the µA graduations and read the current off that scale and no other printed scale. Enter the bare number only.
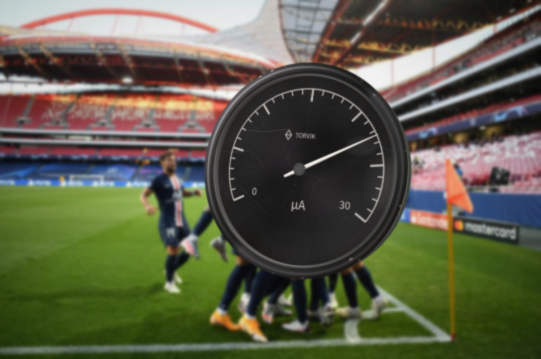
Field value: 22.5
